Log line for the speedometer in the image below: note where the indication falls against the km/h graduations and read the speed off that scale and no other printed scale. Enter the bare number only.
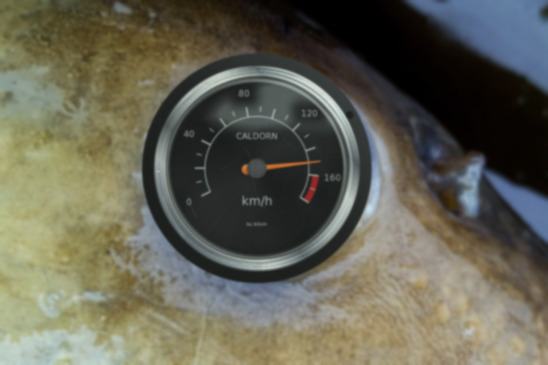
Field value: 150
